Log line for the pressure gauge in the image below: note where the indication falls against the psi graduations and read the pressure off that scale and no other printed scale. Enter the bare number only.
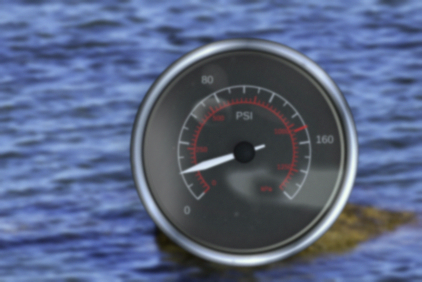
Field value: 20
